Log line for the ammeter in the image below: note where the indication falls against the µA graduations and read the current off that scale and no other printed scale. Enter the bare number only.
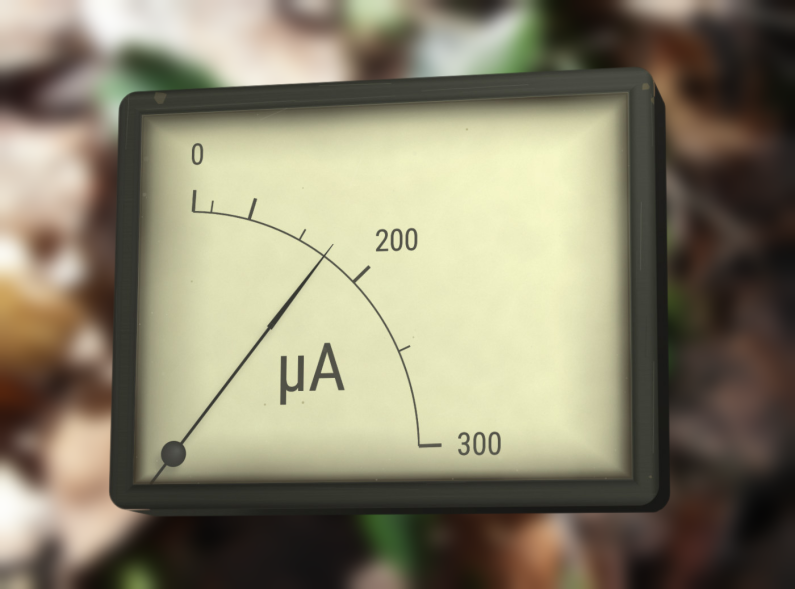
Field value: 175
